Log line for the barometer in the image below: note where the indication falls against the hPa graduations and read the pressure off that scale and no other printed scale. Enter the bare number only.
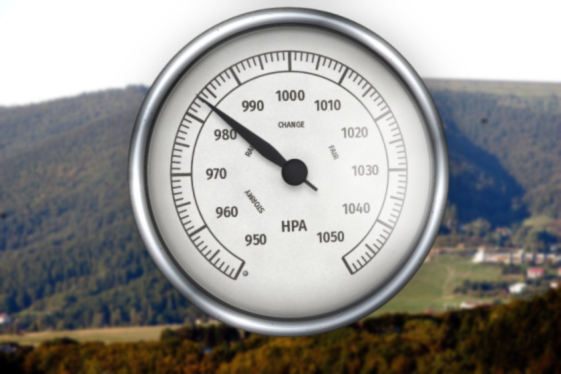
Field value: 983
